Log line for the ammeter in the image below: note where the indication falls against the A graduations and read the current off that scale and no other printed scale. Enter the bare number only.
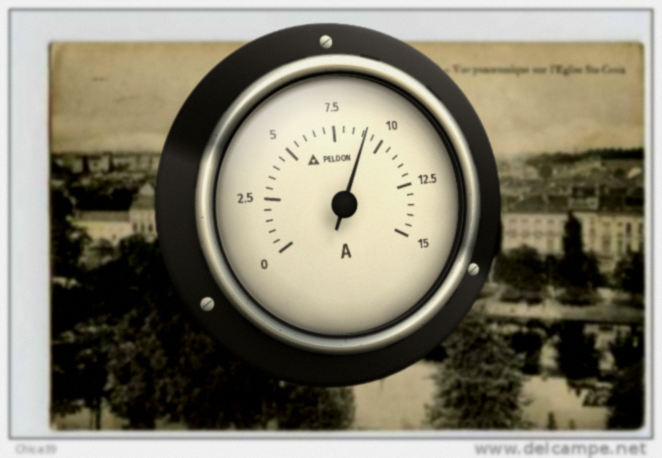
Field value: 9
